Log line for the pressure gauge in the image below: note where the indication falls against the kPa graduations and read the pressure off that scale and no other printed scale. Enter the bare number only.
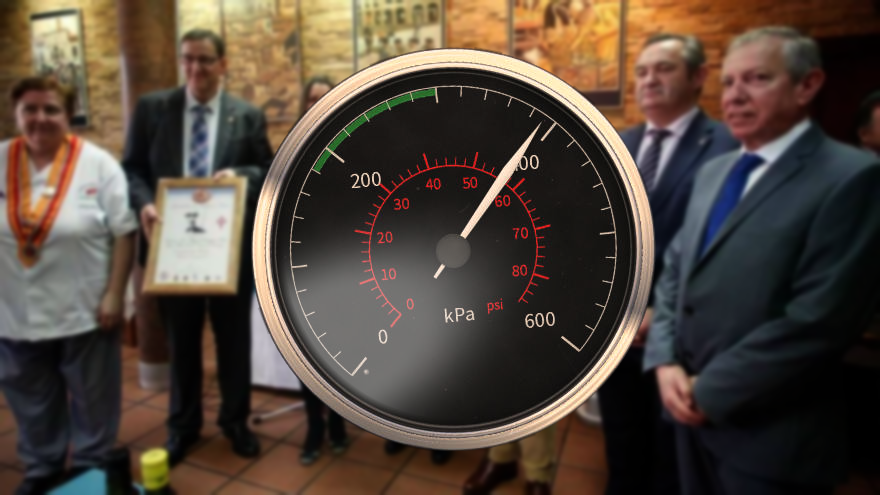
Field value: 390
